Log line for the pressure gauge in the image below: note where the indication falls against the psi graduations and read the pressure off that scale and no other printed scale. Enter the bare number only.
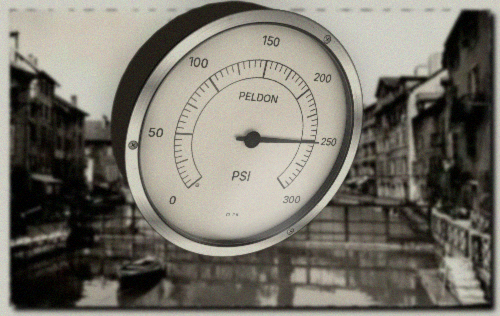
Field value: 250
